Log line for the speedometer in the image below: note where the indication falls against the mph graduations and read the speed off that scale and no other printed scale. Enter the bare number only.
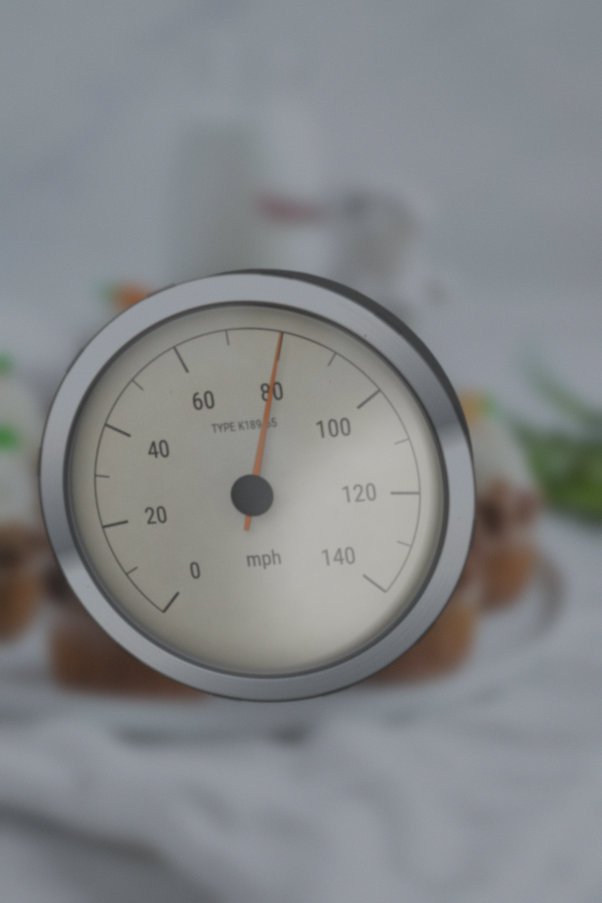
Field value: 80
